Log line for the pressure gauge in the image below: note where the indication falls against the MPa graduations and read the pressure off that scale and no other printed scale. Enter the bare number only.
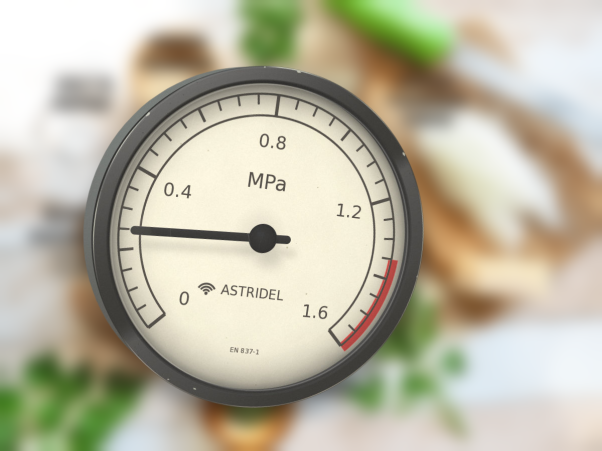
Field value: 0.25
